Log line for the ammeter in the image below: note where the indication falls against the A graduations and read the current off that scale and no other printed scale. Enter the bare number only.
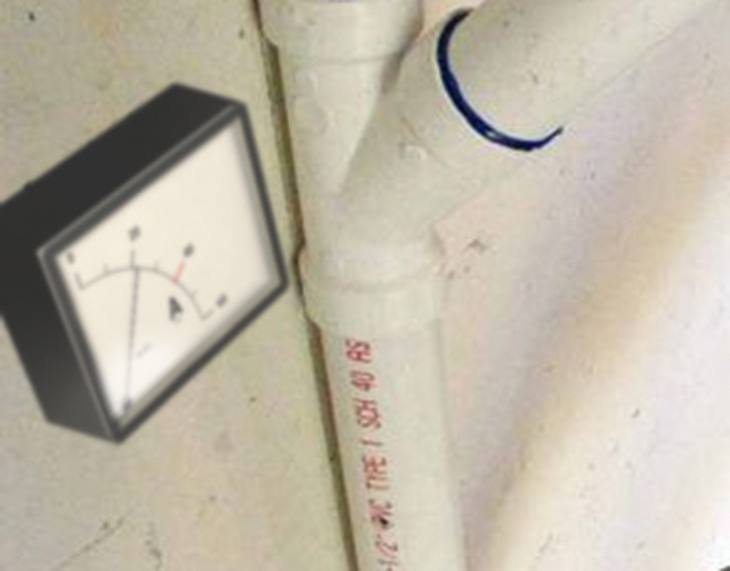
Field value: 20
